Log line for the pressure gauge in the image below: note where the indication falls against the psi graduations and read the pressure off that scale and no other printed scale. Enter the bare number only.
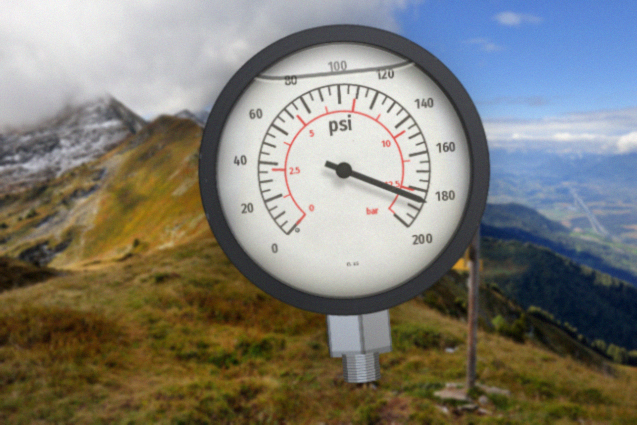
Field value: 185
